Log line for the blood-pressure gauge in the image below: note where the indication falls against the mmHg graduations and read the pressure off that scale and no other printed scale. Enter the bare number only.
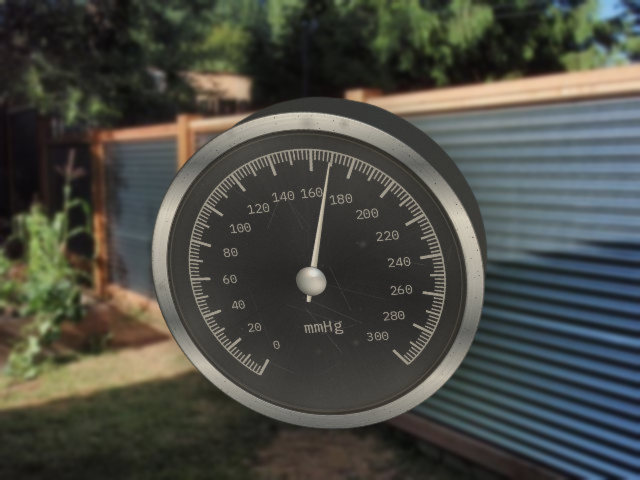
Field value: 170
